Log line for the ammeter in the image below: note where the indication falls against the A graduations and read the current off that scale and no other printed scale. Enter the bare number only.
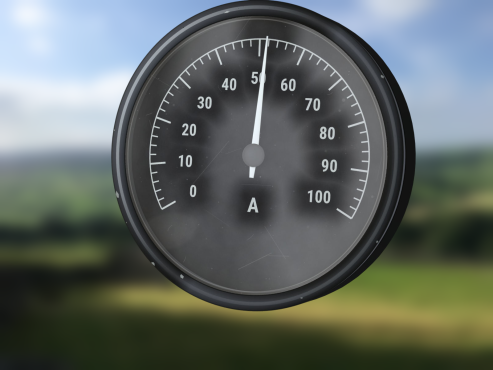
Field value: 52
